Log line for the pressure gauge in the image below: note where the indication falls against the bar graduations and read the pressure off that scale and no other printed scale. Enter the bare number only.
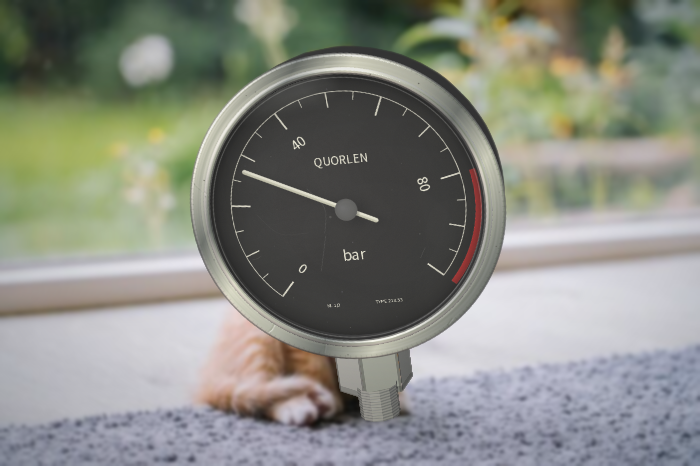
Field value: 27.5
